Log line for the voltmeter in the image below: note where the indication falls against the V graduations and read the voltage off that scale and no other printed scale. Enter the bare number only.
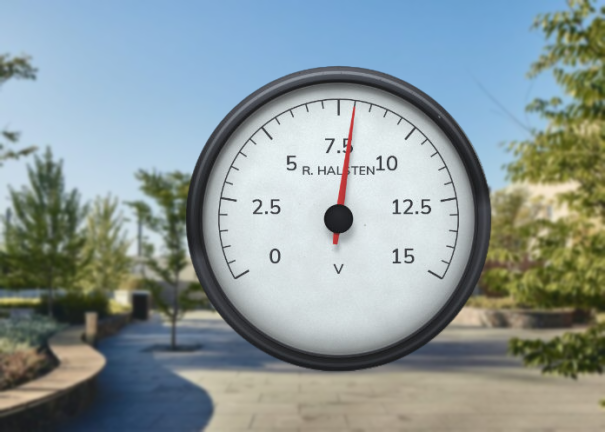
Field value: 8
